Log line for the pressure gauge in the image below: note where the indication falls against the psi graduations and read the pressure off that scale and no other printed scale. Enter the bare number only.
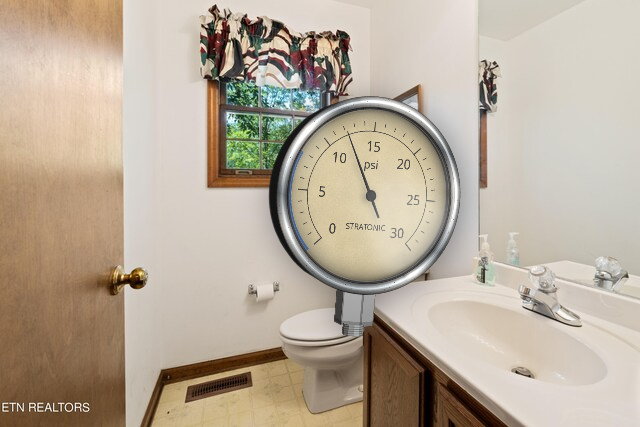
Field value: 12
